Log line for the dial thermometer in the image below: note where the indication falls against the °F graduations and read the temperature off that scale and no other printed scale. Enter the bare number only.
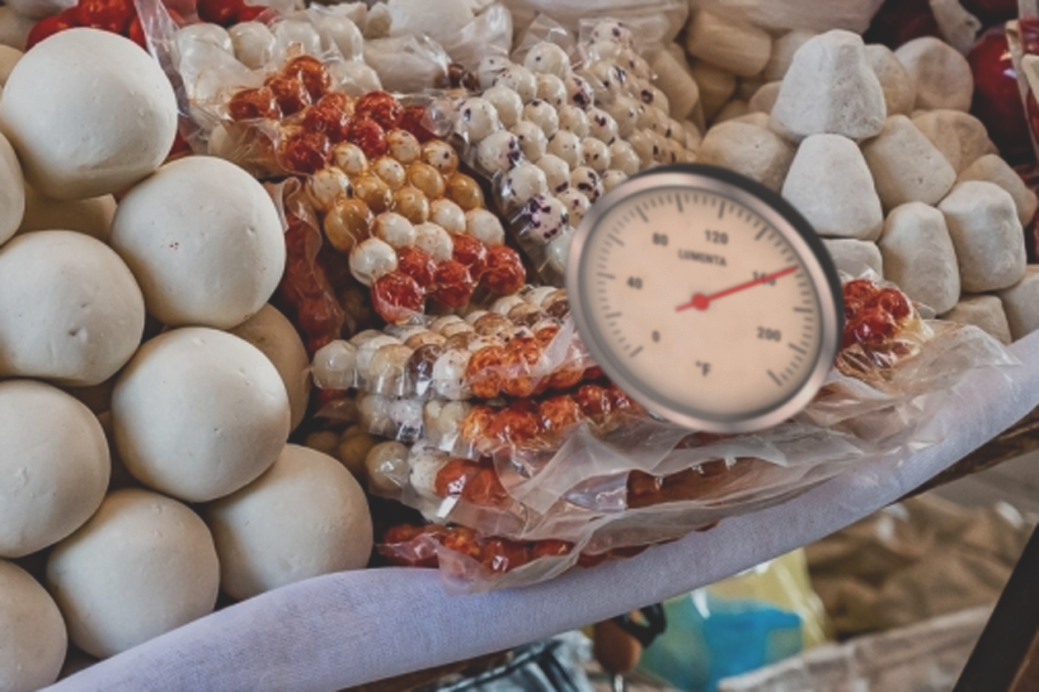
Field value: 160
